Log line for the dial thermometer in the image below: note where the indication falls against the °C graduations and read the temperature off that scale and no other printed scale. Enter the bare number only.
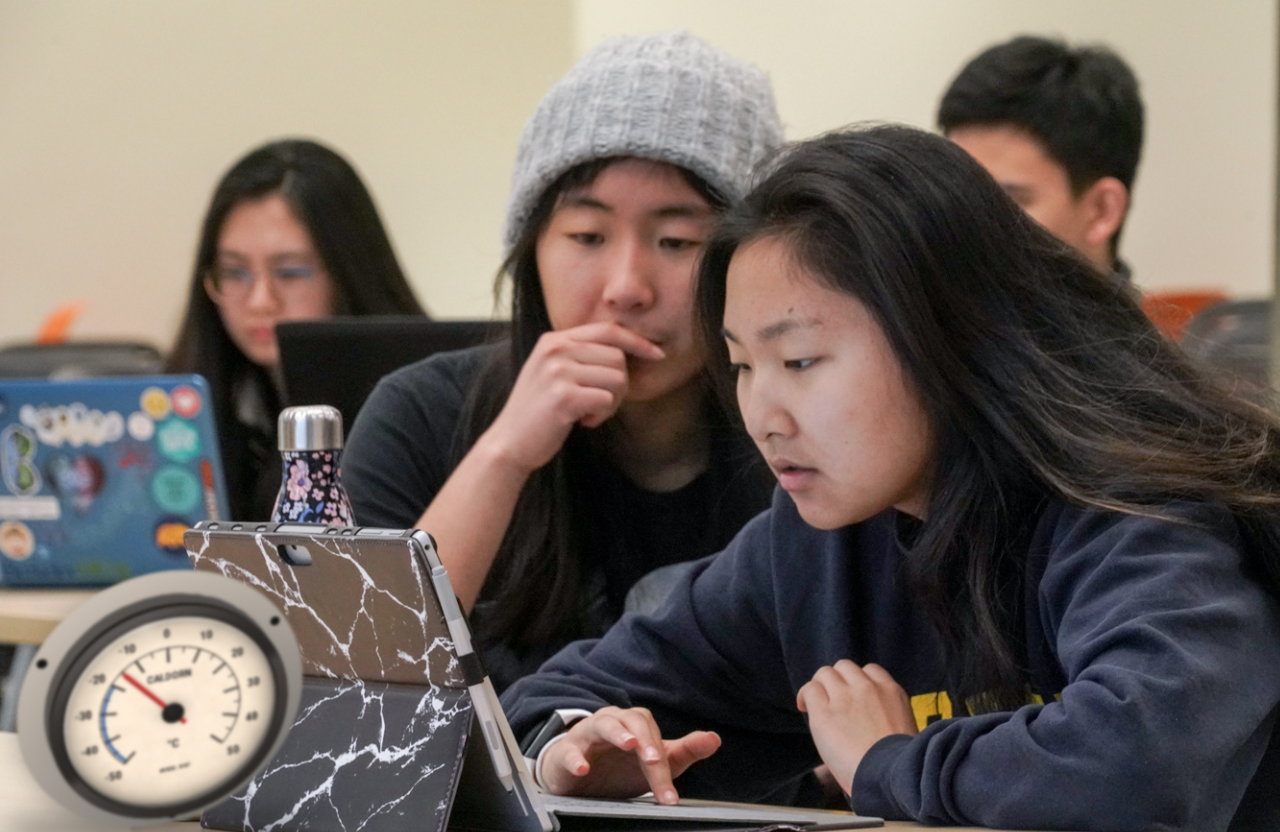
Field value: -15
